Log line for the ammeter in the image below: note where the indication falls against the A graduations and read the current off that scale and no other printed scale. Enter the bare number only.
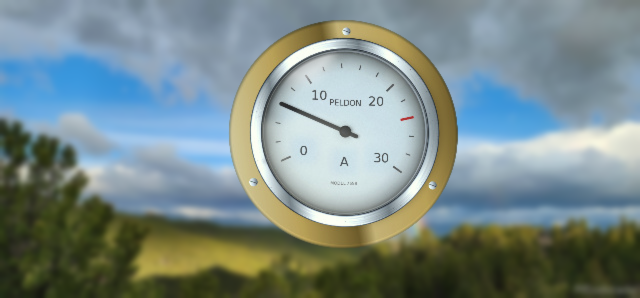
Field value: 6
